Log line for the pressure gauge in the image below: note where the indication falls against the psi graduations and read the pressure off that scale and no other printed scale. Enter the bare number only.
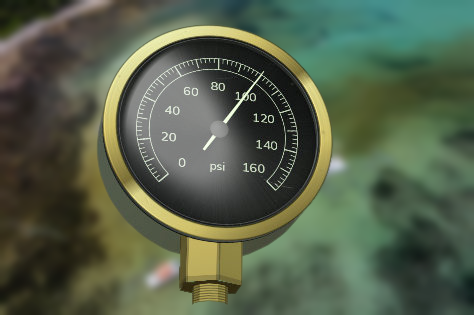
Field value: 100
